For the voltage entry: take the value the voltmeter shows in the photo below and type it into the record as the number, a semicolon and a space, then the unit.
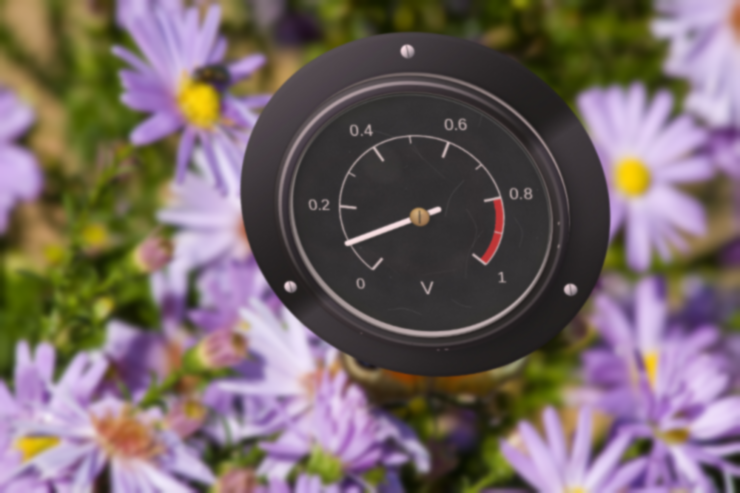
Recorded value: 0.1; V
